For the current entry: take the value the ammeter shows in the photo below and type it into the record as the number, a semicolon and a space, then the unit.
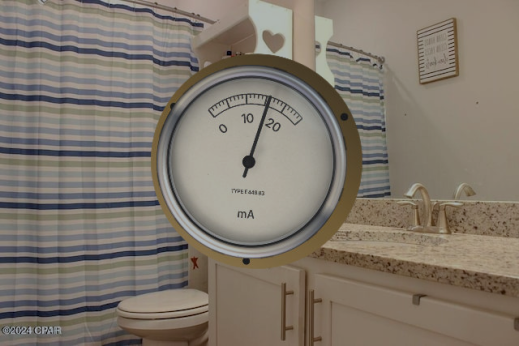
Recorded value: 16; mA
